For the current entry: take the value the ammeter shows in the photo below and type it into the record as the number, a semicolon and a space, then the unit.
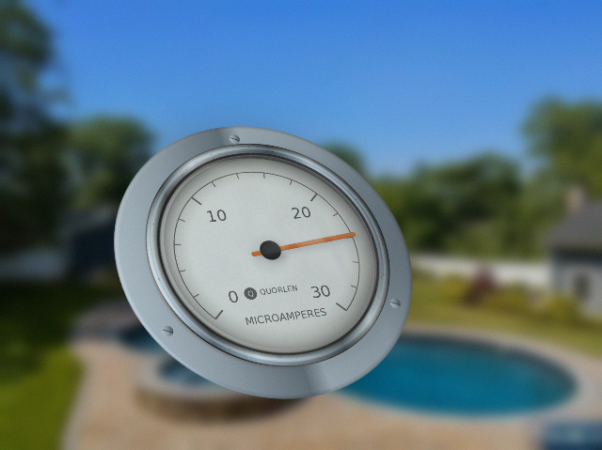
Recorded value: 24; µA
